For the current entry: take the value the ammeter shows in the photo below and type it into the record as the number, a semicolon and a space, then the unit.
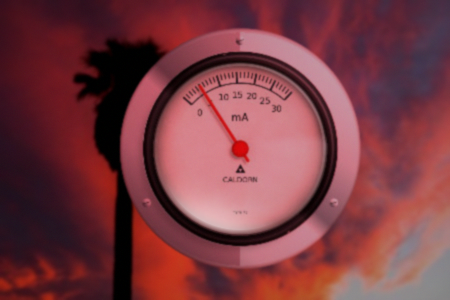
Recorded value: 5; mA
